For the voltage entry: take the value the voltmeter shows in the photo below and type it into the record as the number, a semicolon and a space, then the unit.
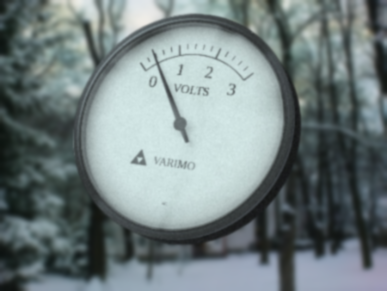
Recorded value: 0.4; V
